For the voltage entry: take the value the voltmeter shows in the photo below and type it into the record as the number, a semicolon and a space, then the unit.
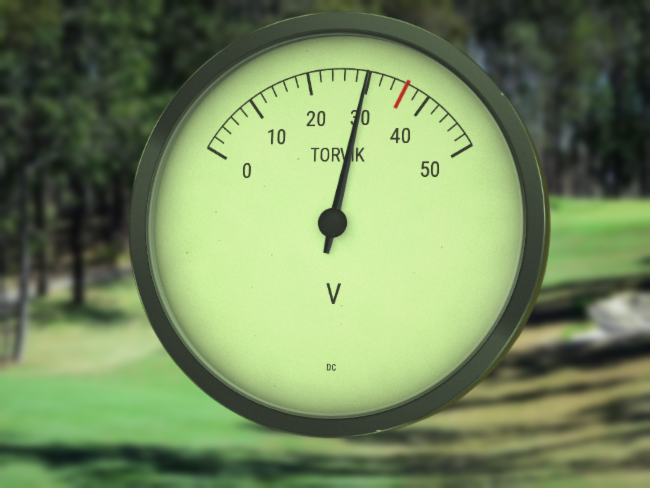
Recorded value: 30; V
